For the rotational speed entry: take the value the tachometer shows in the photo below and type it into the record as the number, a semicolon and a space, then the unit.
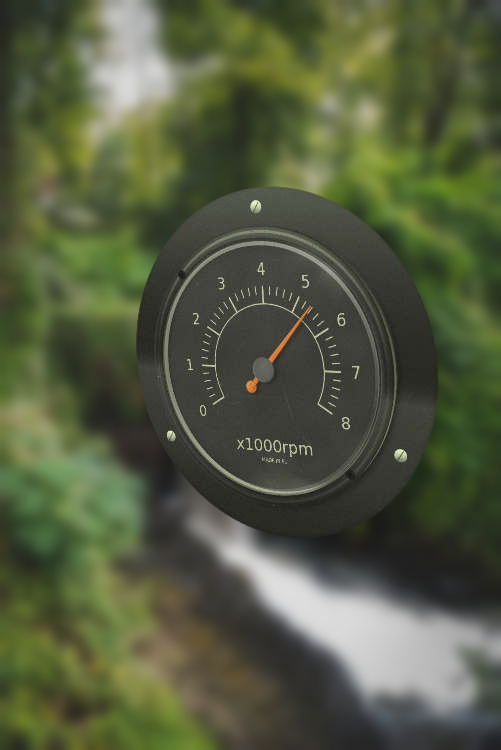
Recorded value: 5400; rpm
